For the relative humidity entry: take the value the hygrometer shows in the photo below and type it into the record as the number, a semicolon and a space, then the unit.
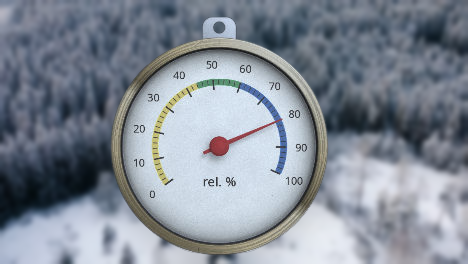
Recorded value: 80; %
